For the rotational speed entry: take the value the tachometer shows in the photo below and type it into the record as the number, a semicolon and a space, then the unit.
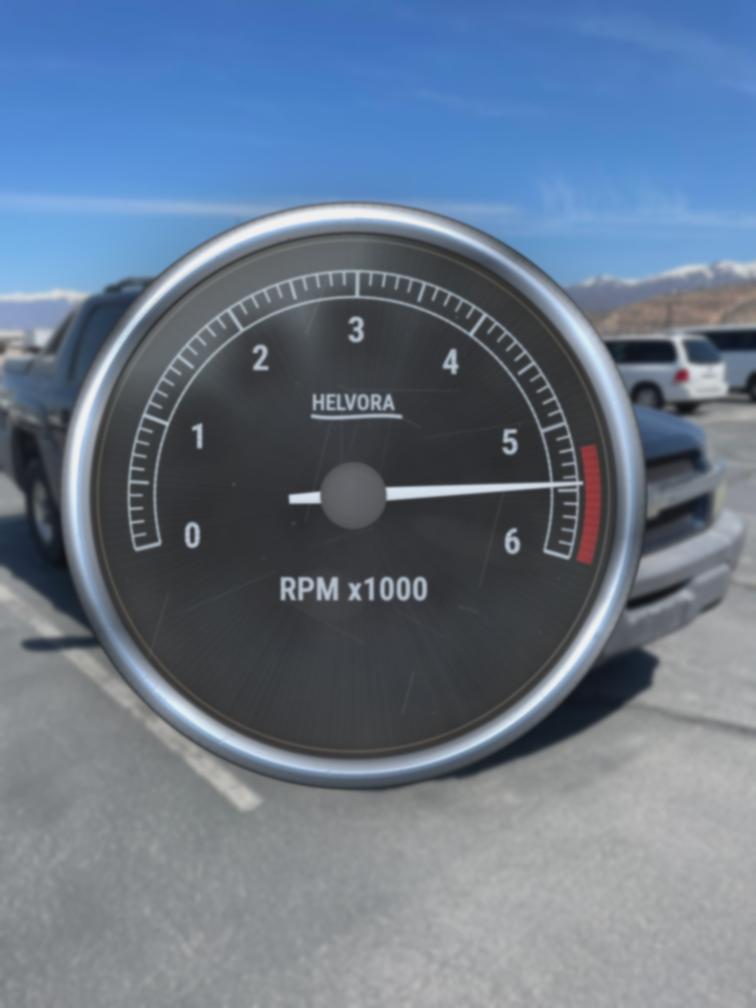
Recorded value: 5450; rpm
